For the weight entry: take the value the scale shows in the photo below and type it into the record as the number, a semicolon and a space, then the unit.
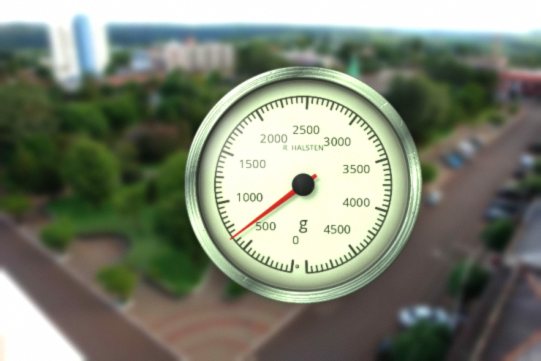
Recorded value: 650; g
